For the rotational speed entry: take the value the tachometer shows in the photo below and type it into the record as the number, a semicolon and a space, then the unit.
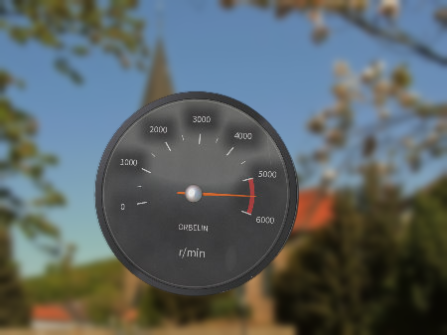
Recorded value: 5500; rpm
